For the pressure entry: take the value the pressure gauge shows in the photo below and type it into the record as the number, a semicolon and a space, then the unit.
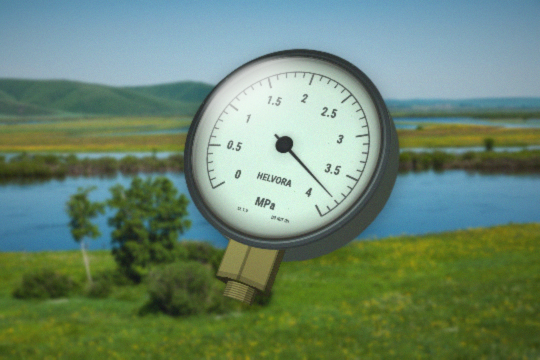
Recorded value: 3.8; MPa
